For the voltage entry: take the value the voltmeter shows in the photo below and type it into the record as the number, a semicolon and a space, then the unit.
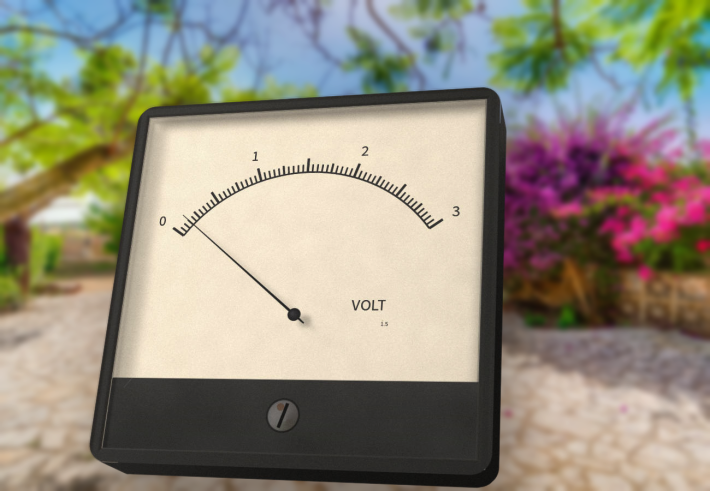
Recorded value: 0.15; V
